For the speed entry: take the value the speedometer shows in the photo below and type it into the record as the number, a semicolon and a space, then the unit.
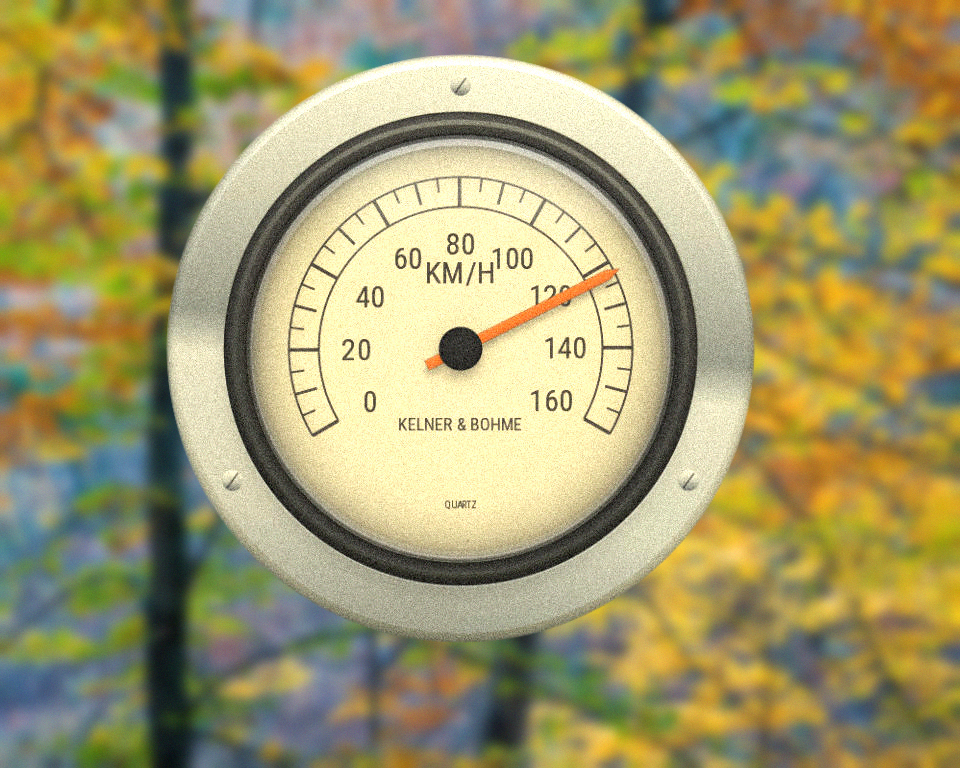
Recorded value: 122.5; km/h
